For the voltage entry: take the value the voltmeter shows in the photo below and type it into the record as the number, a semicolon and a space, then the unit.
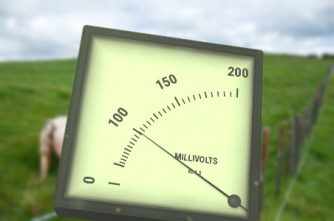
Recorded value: 100; mV
